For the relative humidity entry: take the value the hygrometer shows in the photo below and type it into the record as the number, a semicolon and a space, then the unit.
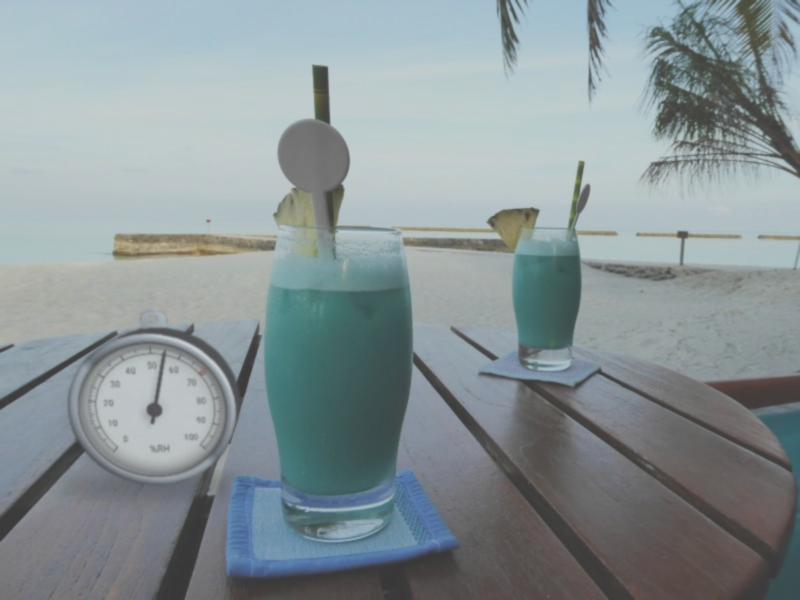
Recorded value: 55; %
